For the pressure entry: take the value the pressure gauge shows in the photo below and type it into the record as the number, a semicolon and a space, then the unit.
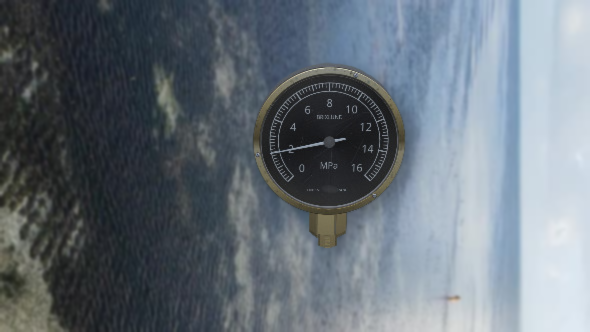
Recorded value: 2; MPa
